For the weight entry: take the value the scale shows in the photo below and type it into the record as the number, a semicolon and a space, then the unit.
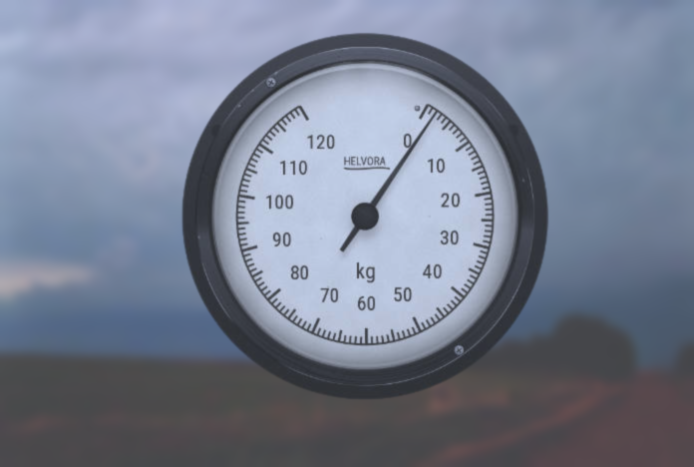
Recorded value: 2; kg
